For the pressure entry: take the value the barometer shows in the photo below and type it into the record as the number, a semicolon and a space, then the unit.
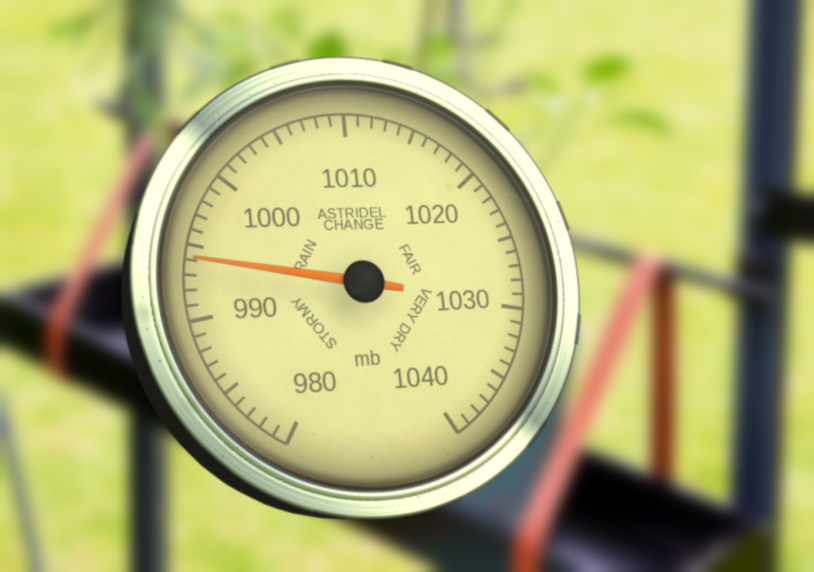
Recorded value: 994; mbar
